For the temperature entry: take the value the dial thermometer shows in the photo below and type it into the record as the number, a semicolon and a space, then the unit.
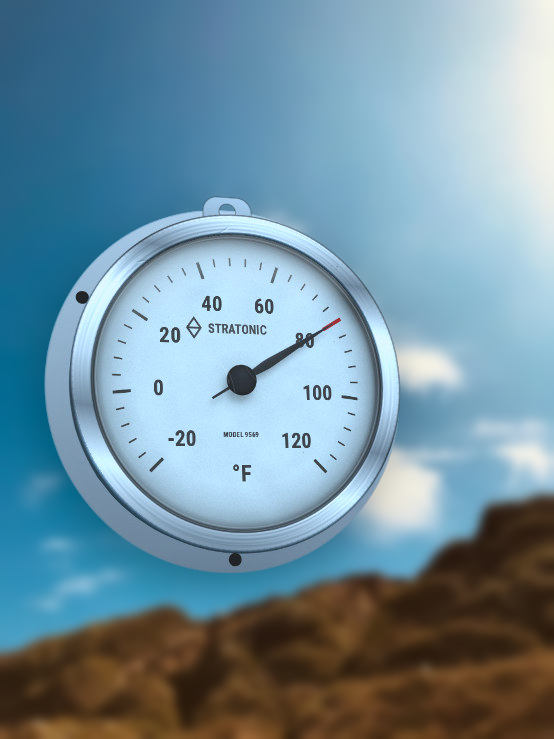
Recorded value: 80; °F
